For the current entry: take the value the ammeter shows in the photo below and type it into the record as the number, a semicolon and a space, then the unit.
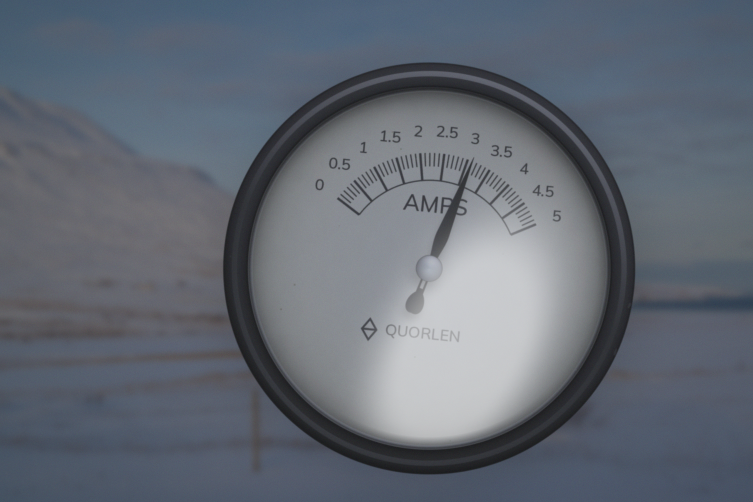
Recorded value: 3.1; A
